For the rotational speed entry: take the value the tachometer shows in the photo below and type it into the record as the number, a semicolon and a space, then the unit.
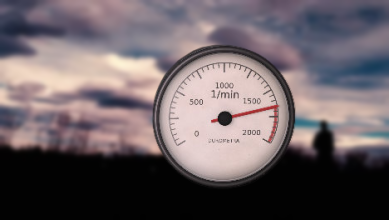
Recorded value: 1650; rpm
